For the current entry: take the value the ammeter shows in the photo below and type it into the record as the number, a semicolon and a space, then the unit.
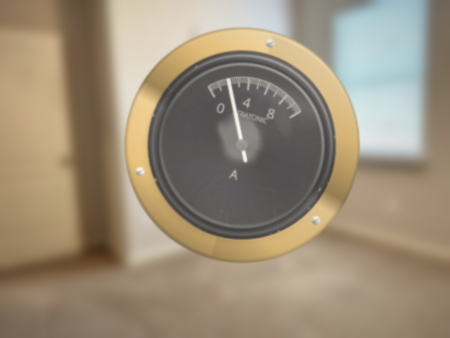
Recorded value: 2; A
